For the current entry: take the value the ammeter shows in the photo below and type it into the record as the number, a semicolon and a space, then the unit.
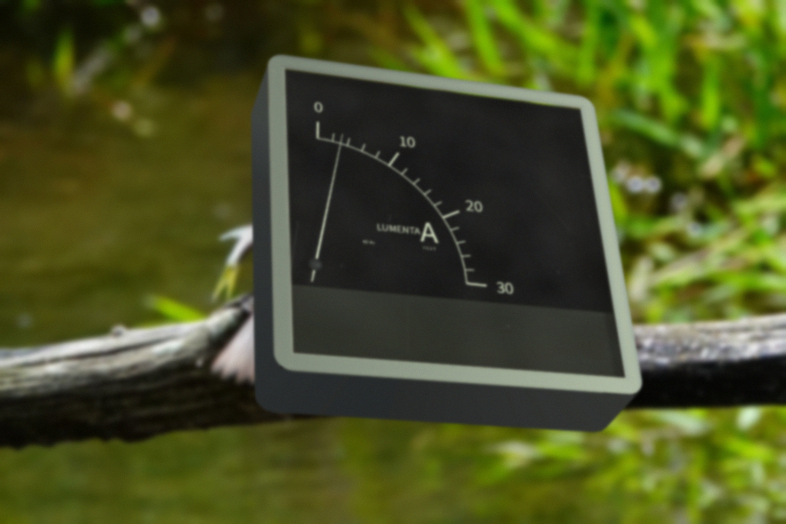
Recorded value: 3; A
